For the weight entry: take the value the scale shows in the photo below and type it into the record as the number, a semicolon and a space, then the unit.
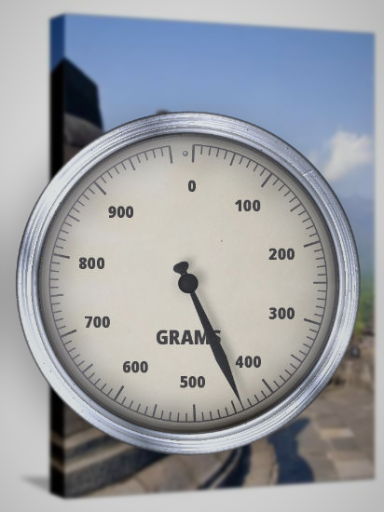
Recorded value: 440; g
